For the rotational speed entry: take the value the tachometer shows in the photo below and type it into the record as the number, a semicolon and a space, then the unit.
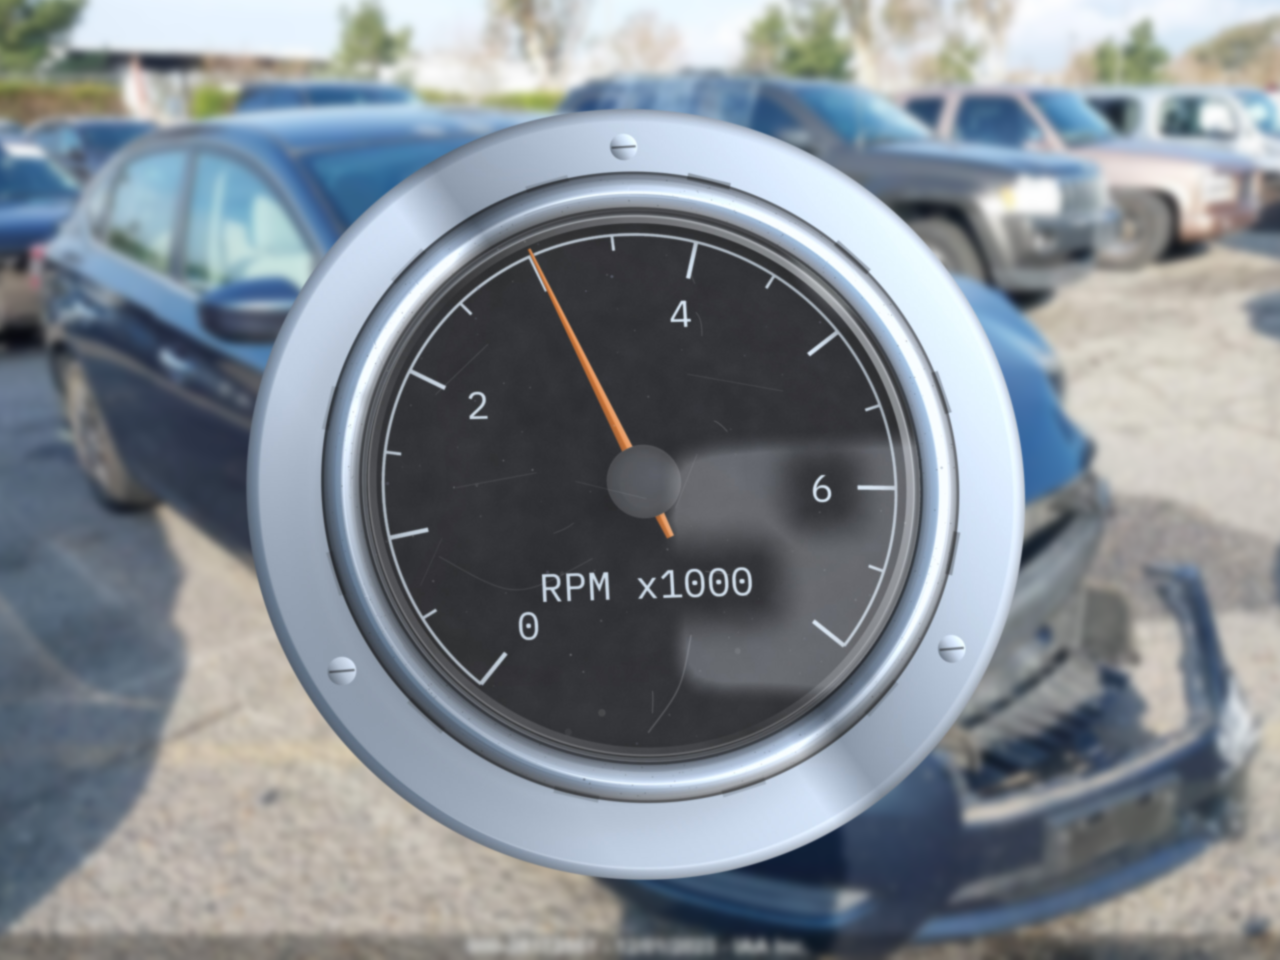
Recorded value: 3000; rpm
